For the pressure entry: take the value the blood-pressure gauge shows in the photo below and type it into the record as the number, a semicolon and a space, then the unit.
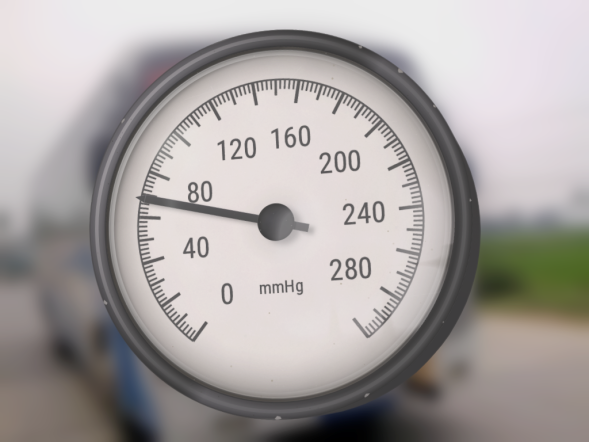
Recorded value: 68; mmHg
